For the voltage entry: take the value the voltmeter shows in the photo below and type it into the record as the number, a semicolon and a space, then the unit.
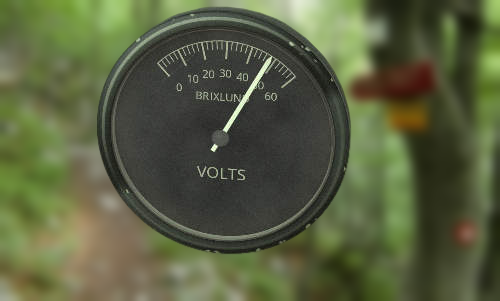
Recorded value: 48; V
